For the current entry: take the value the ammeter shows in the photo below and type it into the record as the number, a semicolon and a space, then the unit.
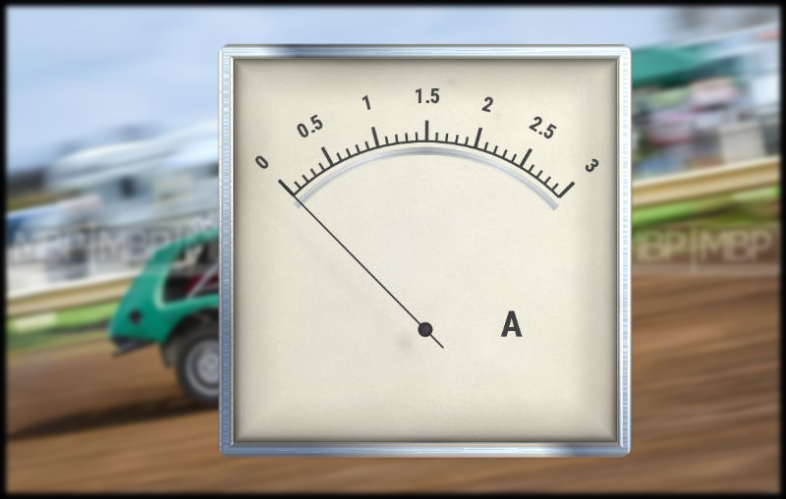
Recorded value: 0; A
